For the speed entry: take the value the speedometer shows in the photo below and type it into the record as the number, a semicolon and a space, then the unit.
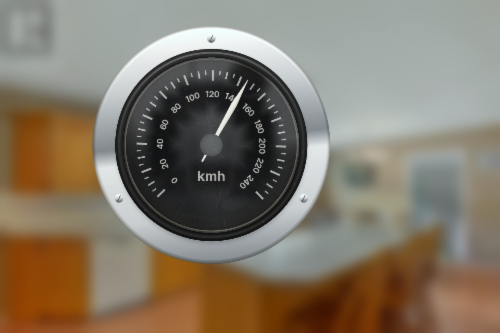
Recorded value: 145; km/h
